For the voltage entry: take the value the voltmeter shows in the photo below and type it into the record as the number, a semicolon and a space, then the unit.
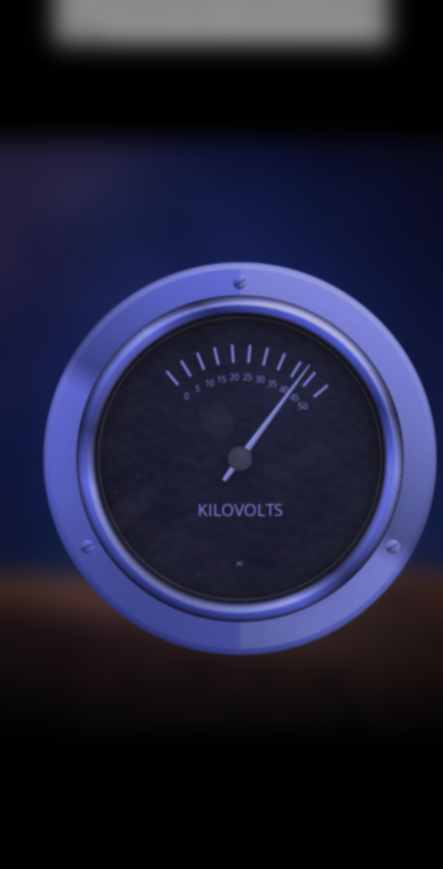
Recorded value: 42.5; kV
